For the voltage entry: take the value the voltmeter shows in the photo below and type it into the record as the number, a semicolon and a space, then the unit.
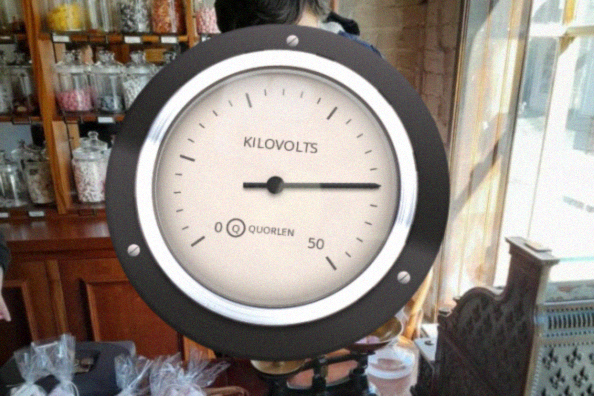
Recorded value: 40; kV
